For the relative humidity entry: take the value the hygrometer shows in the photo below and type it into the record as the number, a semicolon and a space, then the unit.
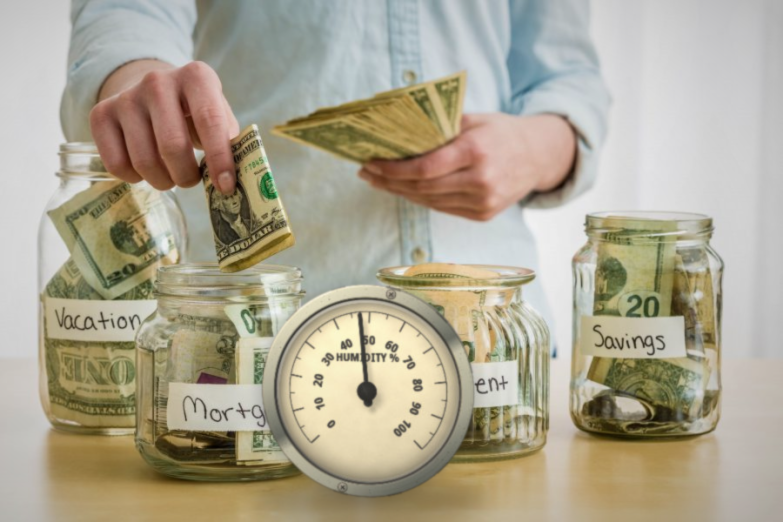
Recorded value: 47.5; %
